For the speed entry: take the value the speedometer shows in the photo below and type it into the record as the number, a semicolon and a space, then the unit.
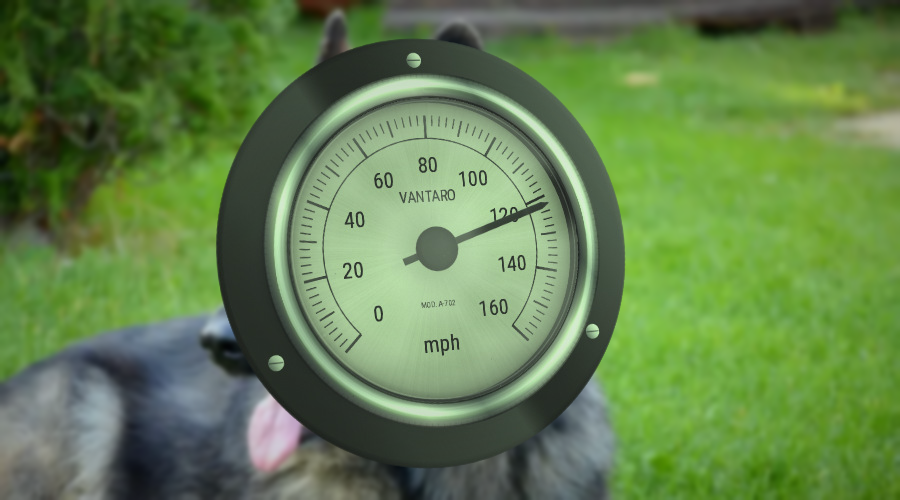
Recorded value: 122; mph
